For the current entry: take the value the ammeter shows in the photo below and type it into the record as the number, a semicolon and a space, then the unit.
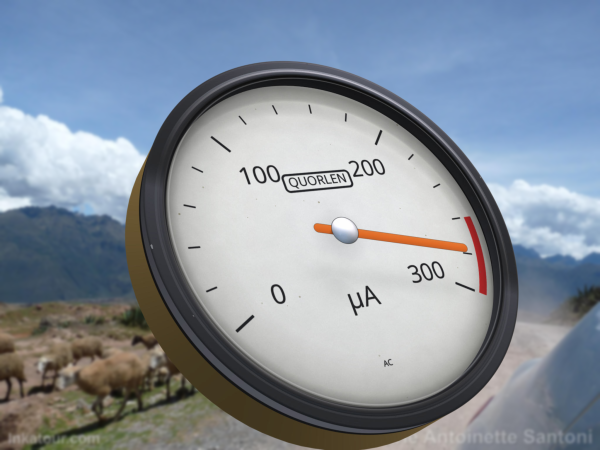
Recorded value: 280; µA
